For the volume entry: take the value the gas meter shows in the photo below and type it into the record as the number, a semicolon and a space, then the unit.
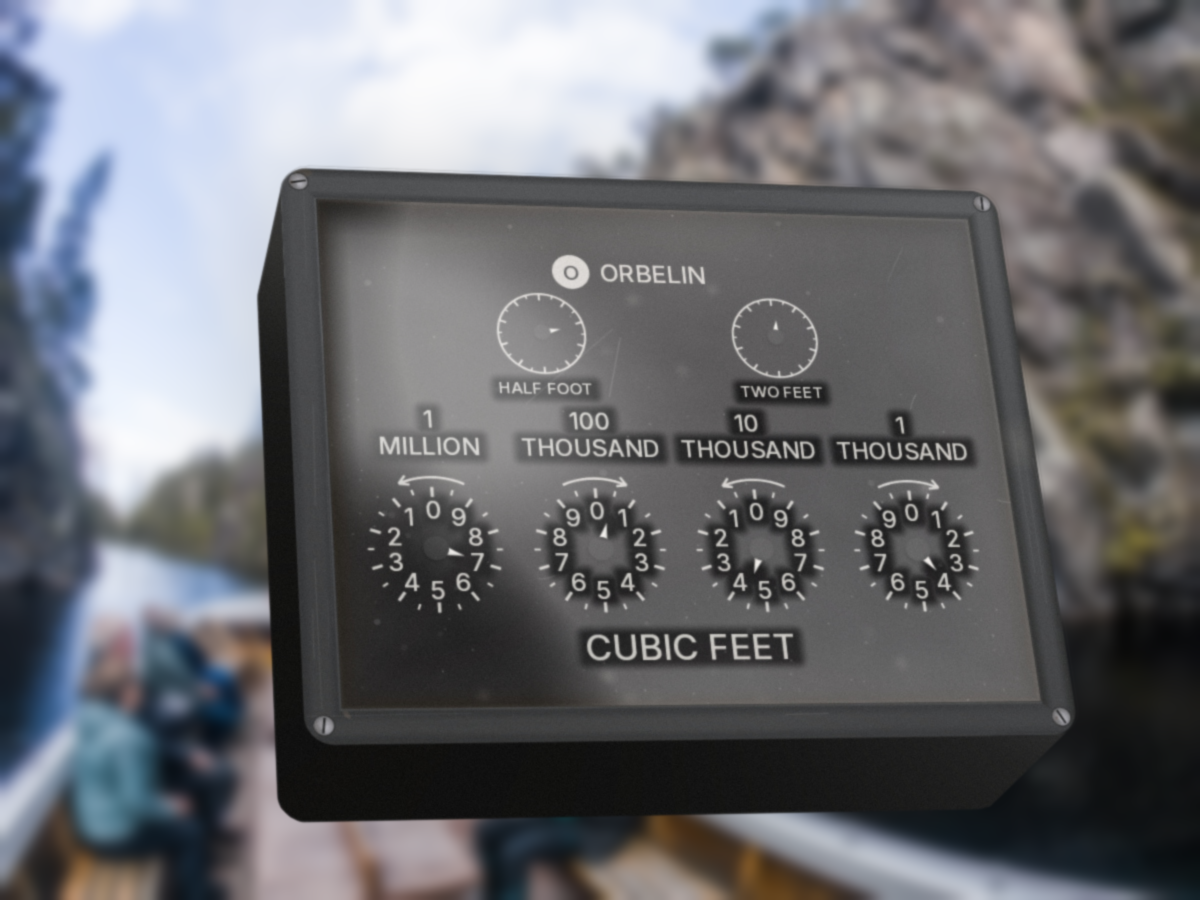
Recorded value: 704400; ft³
